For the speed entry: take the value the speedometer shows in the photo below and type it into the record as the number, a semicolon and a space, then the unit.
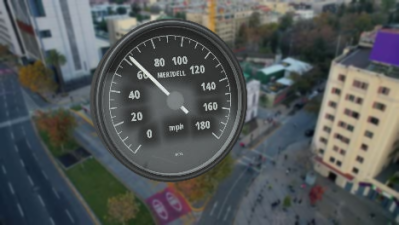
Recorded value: 62.5; mph
